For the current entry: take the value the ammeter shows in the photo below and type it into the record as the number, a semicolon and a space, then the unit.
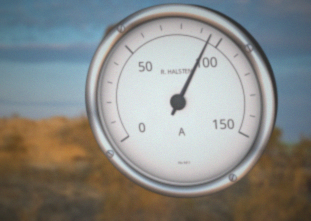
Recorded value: 95; A
